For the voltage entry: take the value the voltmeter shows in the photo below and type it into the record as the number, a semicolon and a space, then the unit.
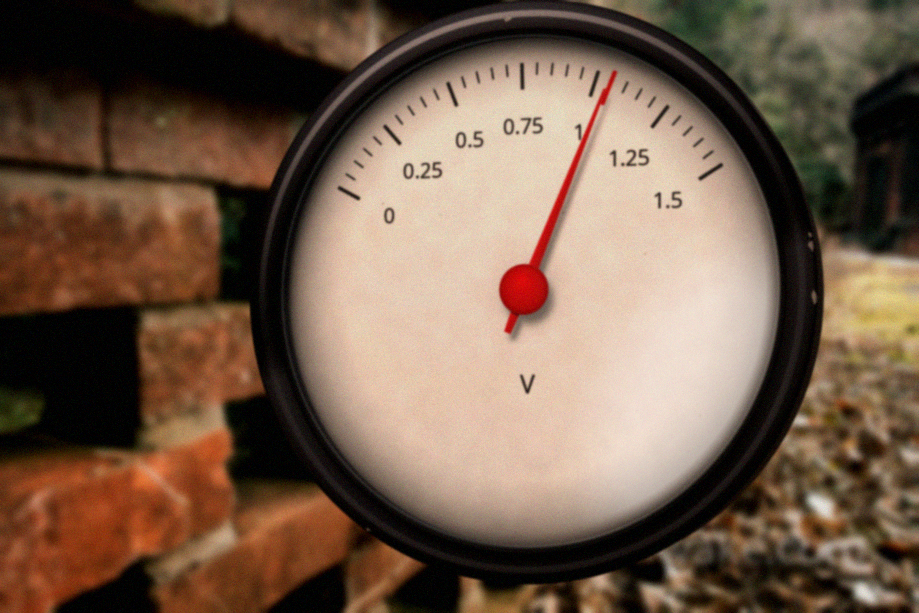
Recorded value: 1.05; V
